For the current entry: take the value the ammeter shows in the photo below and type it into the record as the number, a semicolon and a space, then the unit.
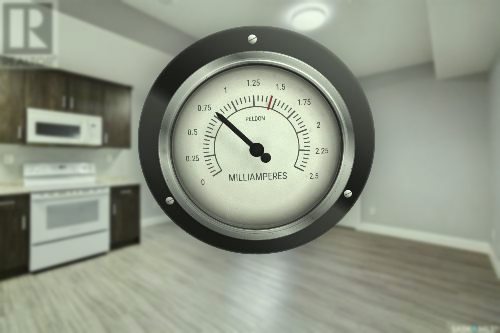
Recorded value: 0.8; mA
